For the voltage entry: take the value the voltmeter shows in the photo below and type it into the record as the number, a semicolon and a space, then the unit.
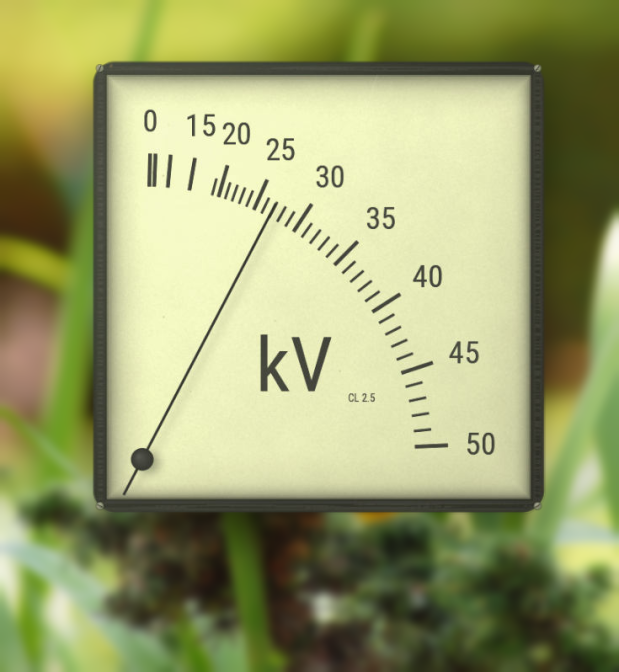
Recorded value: 27; kV
